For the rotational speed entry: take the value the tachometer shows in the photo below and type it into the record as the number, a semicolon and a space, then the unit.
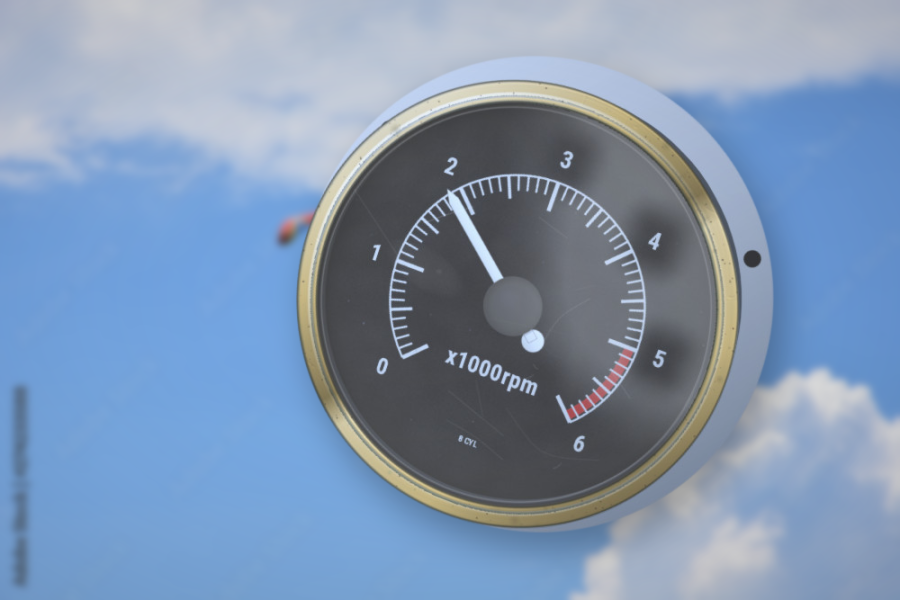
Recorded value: 1900; rpm
